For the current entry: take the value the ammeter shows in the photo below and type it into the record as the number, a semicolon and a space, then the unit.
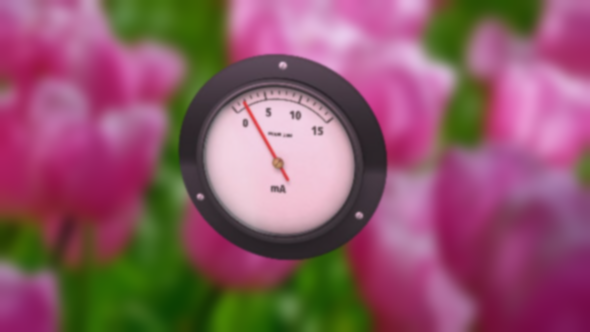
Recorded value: 2; mA
